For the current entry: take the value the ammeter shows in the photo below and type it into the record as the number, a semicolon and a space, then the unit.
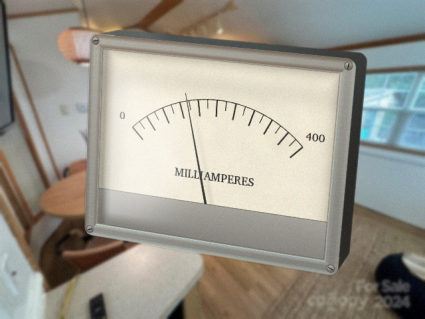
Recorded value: 140; mA
